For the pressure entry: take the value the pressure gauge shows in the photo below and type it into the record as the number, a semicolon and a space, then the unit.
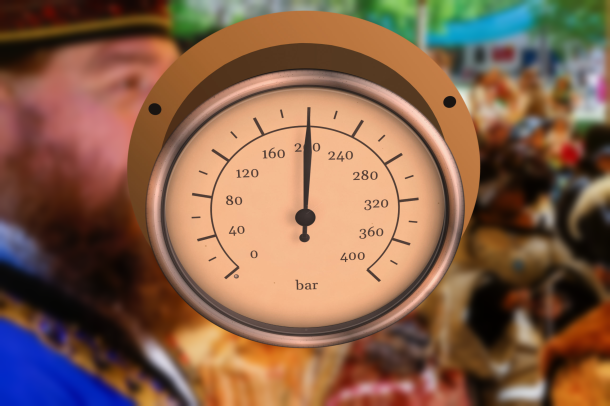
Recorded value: 200; bar
